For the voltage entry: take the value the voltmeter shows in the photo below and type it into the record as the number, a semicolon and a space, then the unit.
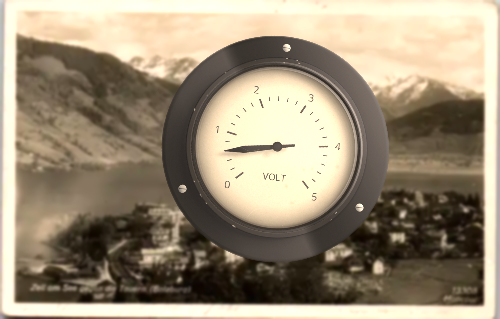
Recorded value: 0.6; V
